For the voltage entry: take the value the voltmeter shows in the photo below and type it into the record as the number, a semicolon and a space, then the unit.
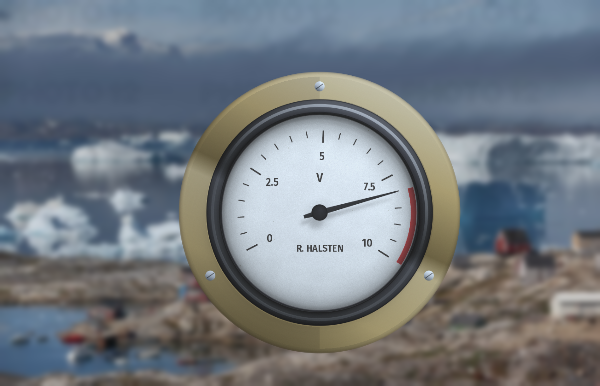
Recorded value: 8; V
